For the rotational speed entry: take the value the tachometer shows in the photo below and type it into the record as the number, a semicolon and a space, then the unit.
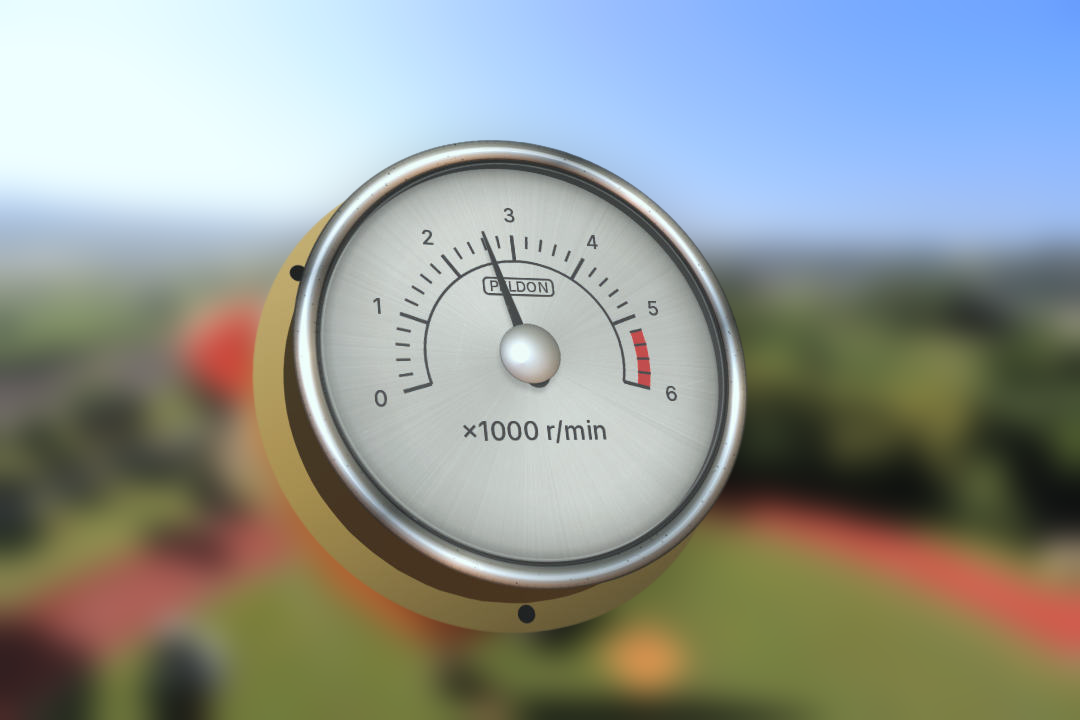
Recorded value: 2600; rpm
